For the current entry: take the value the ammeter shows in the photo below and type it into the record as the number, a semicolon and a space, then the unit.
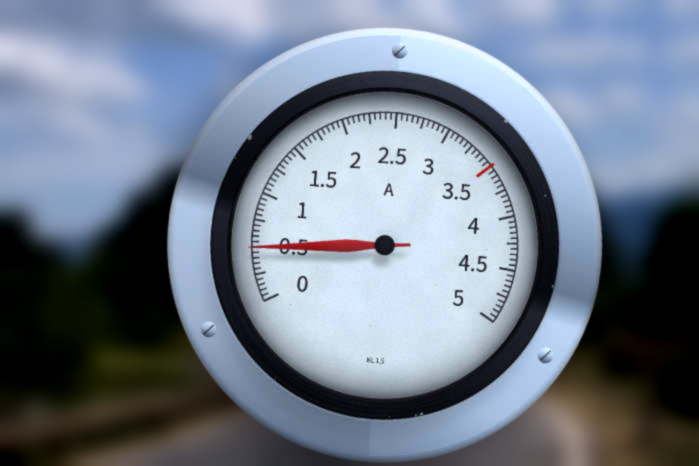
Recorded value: 0.5; A
